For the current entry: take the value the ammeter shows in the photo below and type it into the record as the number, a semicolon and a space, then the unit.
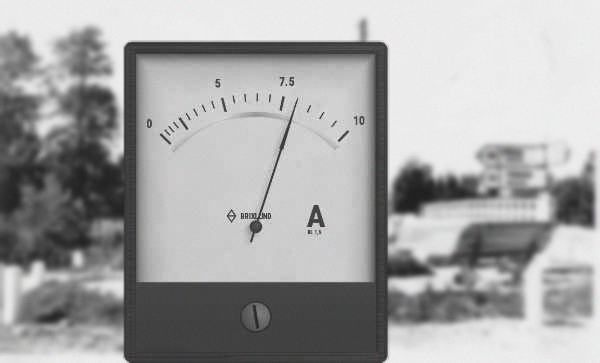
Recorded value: 8; A
